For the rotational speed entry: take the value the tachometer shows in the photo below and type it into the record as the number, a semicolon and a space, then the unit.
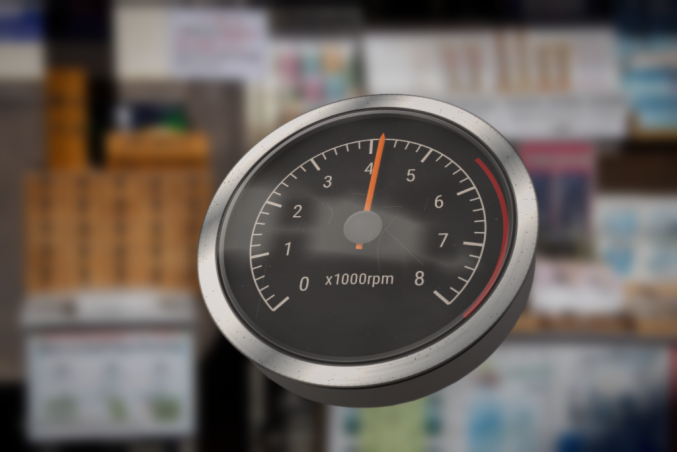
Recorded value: 4200; rpm
